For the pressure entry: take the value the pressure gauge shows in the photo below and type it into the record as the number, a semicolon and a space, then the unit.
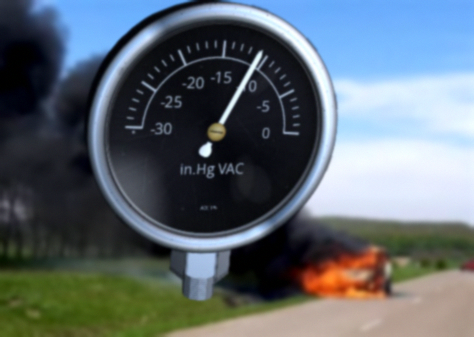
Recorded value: -11; inHg
